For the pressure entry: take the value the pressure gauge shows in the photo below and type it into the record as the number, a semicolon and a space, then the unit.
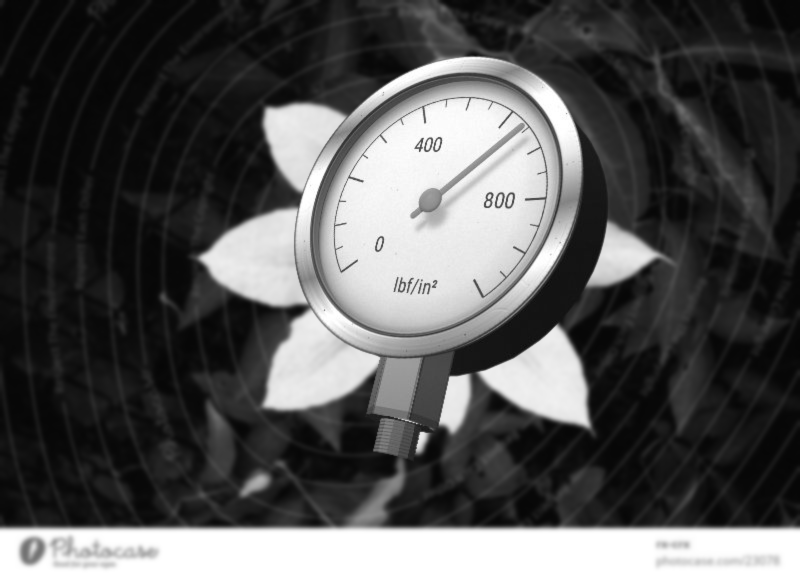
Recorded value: 650; psi
